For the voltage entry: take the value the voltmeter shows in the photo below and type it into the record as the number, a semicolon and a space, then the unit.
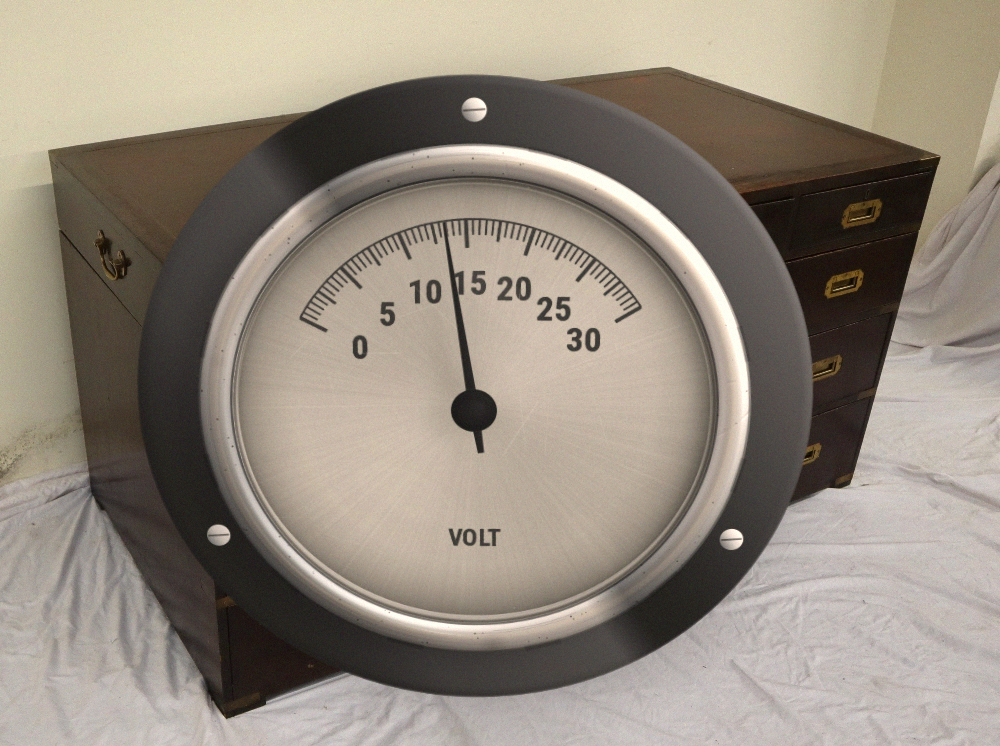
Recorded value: 13.5; V
